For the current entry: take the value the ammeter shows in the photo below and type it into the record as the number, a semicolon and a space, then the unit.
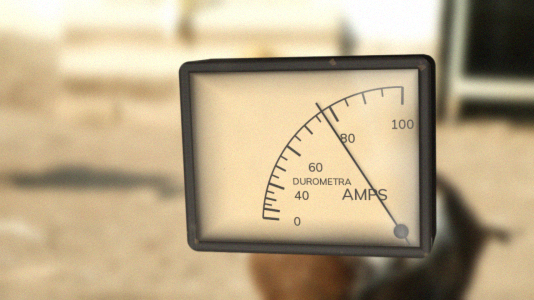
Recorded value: 77.5; A
